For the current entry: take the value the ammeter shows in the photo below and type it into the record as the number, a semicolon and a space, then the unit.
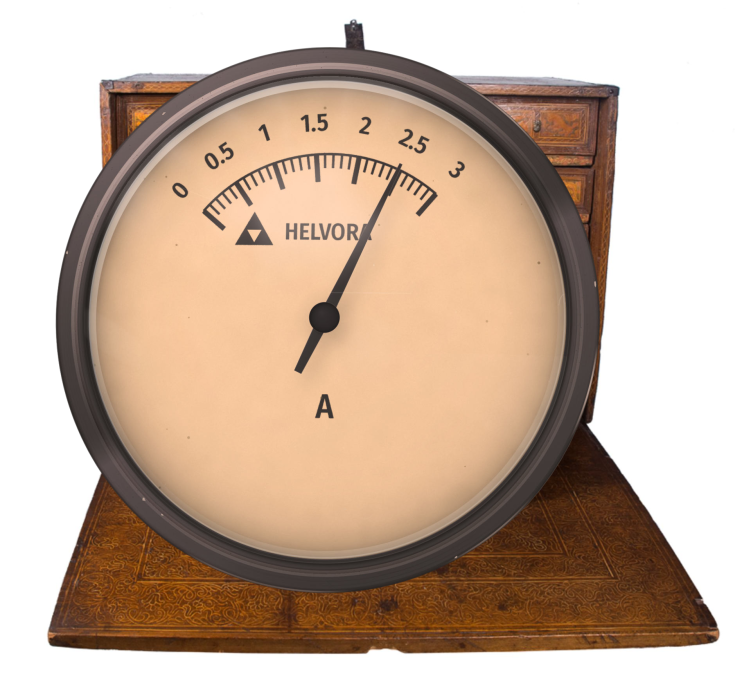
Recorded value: 2.5; A
